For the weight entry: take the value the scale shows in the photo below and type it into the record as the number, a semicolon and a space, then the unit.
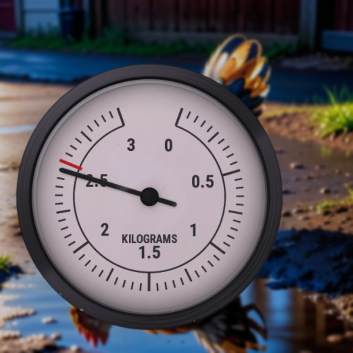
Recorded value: 2.5; kg
